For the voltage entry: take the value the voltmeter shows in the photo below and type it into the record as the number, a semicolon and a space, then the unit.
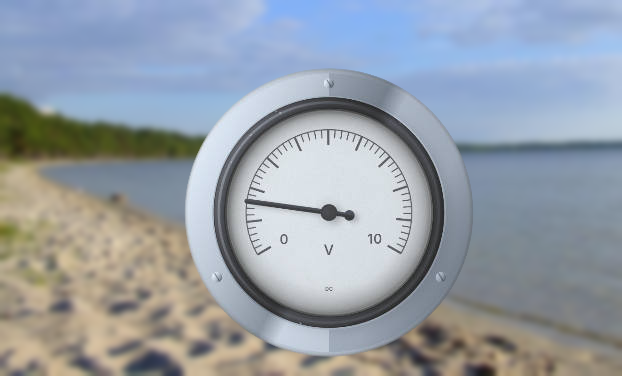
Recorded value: 1.6; V
